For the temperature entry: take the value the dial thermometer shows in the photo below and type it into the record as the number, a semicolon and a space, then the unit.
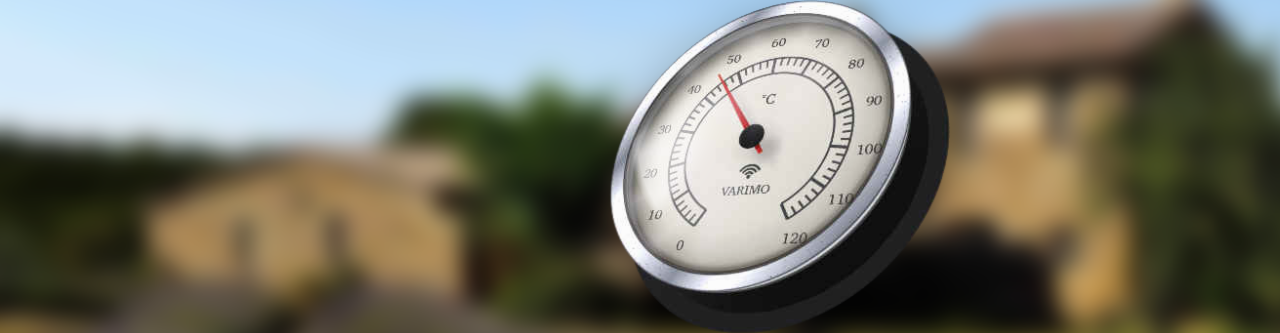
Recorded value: 46; °C
